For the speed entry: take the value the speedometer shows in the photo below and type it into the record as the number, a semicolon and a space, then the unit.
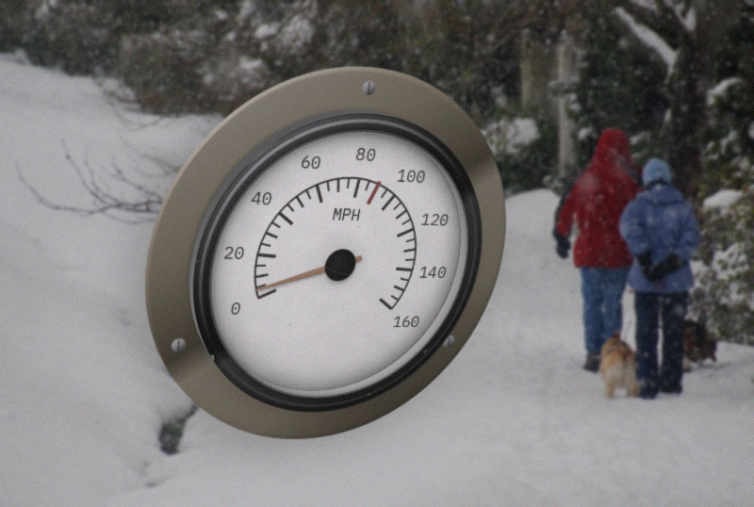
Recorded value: 5; mph
